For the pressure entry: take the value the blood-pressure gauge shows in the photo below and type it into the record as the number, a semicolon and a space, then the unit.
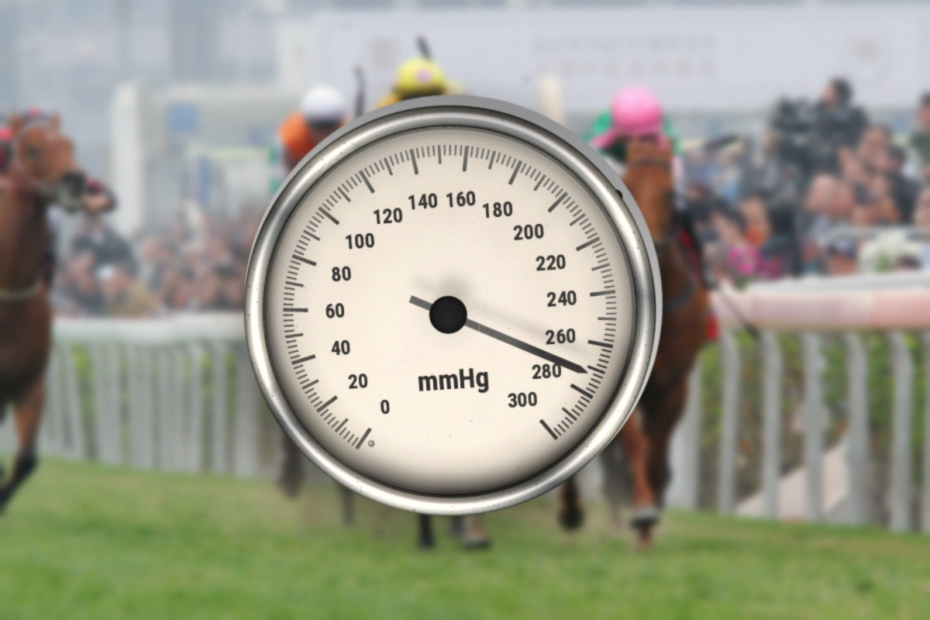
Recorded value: 272; mmHg
